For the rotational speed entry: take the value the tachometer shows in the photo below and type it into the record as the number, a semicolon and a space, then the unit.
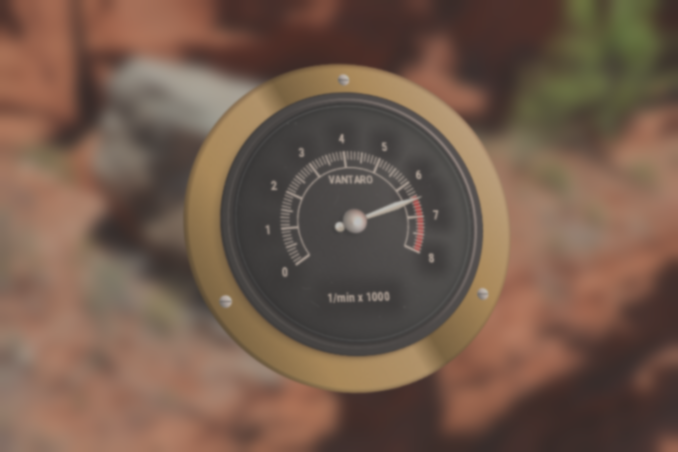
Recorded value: 6500; rpm
